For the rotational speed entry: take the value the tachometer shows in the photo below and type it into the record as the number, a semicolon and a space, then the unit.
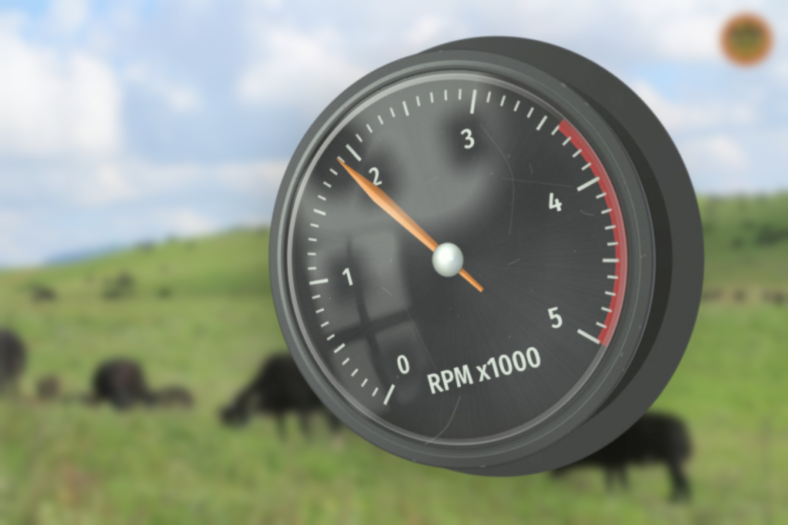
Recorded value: 1900; rpm
